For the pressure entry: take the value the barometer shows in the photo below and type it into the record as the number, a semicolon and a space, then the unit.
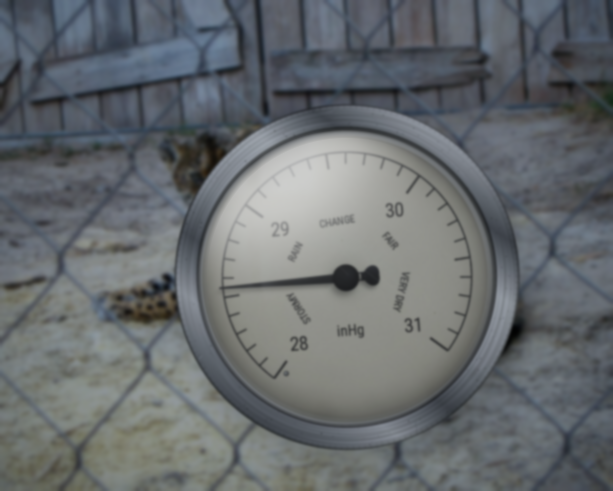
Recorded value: 28.55; inHg
